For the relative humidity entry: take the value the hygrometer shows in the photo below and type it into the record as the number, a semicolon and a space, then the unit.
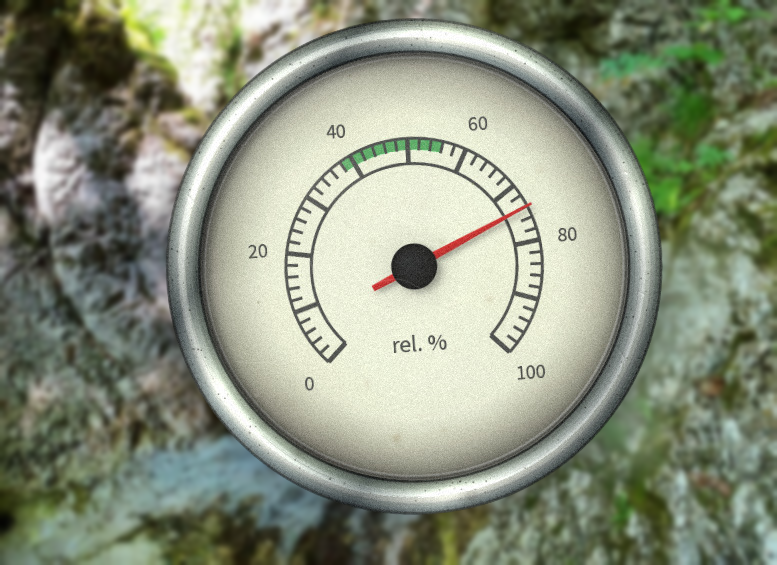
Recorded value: 74; %
